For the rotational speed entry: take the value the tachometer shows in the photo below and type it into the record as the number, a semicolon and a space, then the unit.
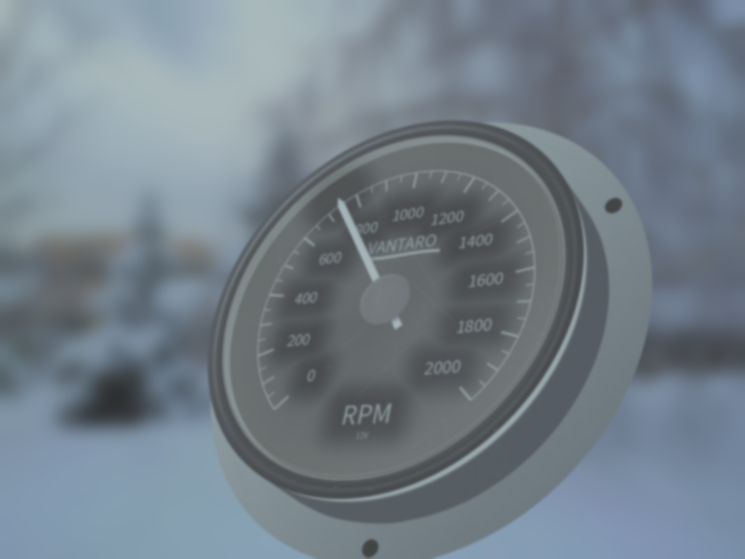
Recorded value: 750; rpm
